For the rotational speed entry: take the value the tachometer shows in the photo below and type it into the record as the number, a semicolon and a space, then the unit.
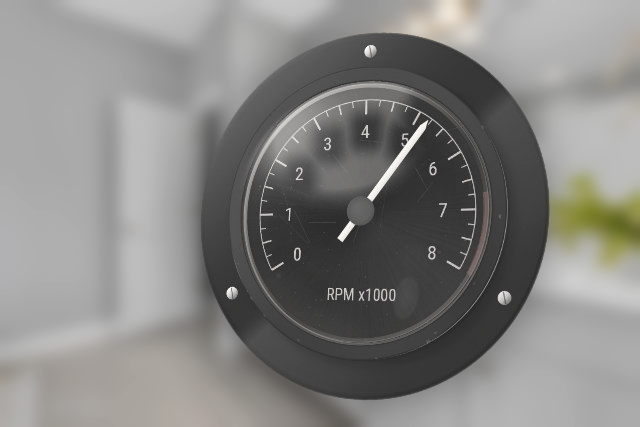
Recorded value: 5250; rpm
